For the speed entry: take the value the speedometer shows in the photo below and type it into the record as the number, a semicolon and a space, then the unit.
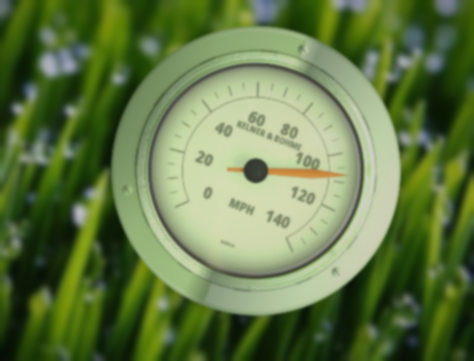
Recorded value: 107.5; mph
